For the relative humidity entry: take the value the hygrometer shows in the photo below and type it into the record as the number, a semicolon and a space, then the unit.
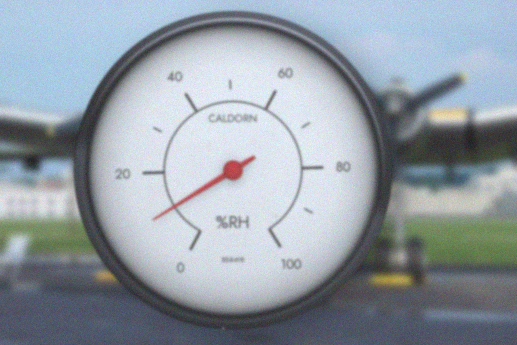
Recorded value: 10; %
